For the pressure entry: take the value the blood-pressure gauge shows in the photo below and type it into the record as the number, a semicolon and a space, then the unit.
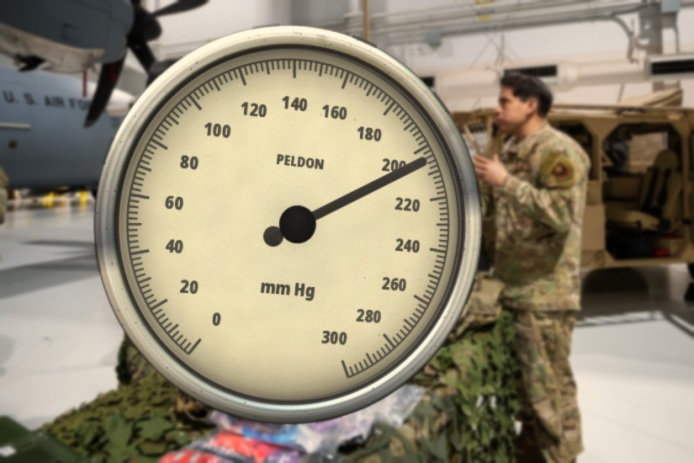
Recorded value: 204; mmHg
